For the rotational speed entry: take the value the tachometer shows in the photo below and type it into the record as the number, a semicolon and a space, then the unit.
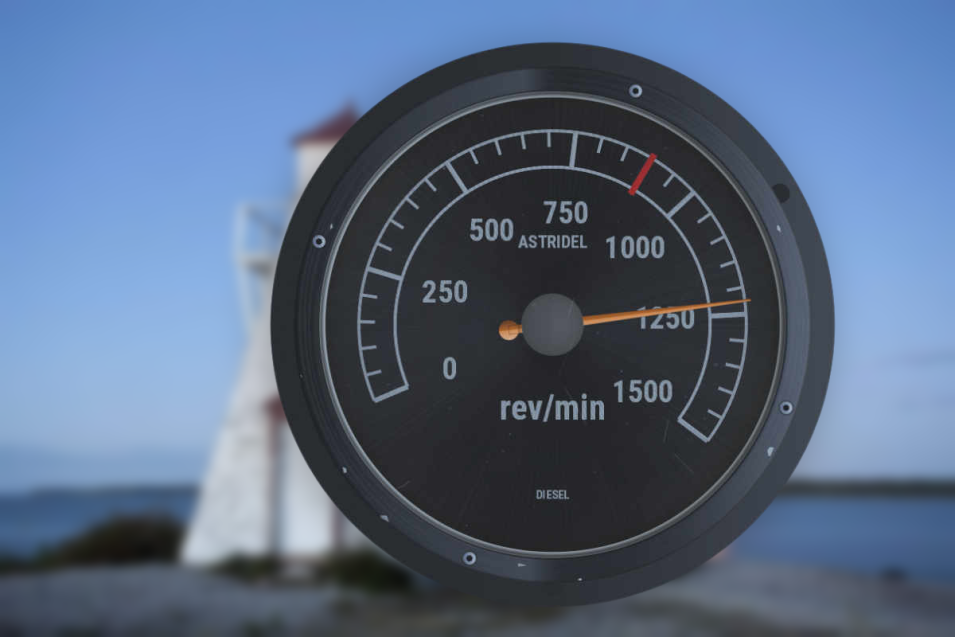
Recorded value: 1225; rpm
